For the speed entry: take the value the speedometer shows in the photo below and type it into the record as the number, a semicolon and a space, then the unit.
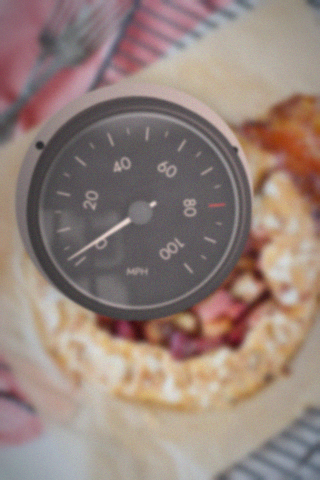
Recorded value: 2.5; mph
